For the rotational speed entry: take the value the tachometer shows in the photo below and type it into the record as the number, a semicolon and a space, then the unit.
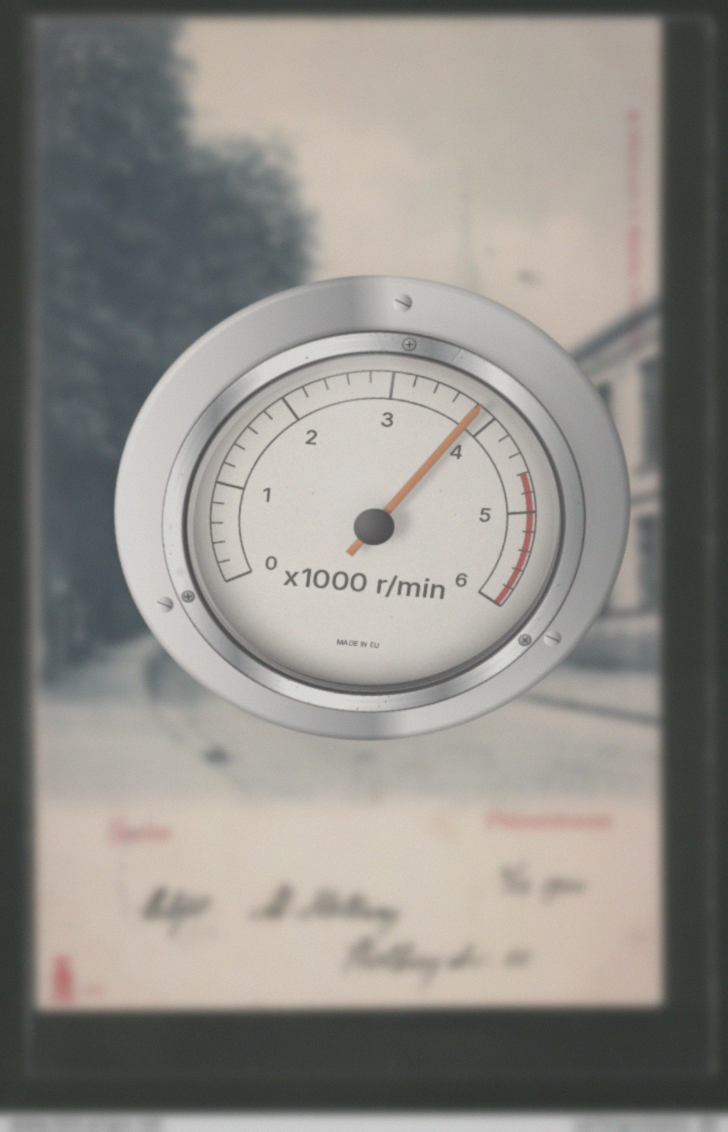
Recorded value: 3800; rpm
